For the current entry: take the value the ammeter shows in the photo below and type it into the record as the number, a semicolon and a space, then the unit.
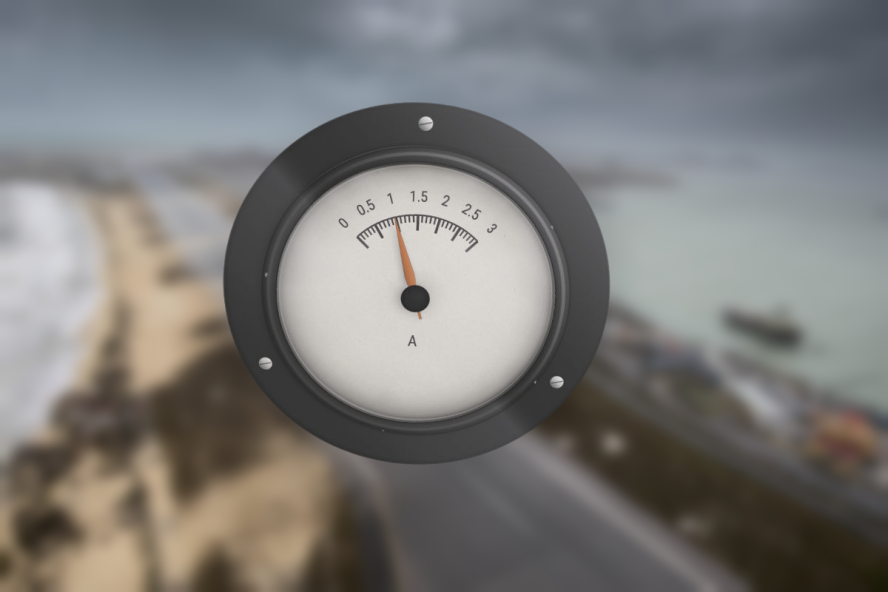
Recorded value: 1; A
